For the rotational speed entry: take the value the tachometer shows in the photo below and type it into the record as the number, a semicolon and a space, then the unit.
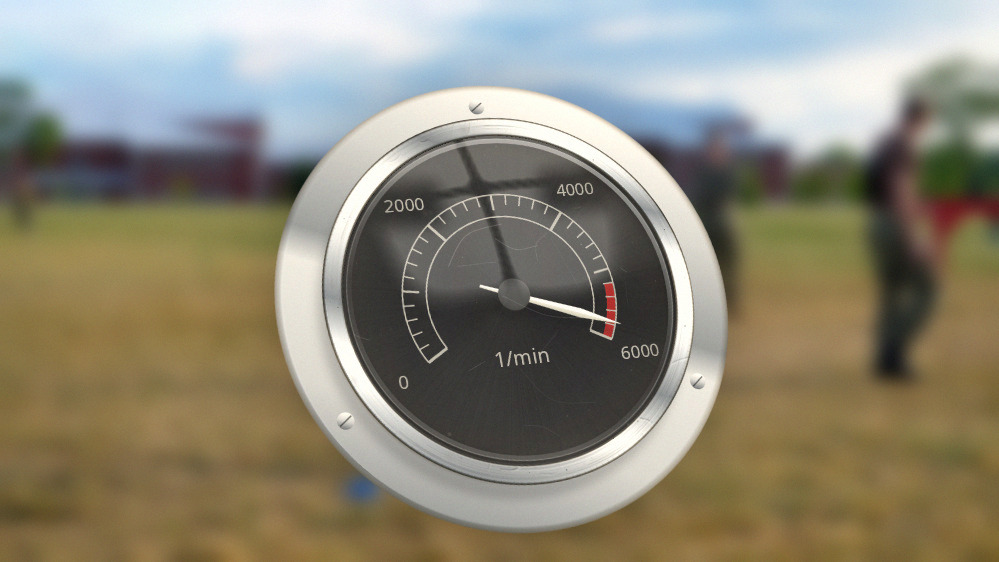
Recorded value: 5800; rpm
